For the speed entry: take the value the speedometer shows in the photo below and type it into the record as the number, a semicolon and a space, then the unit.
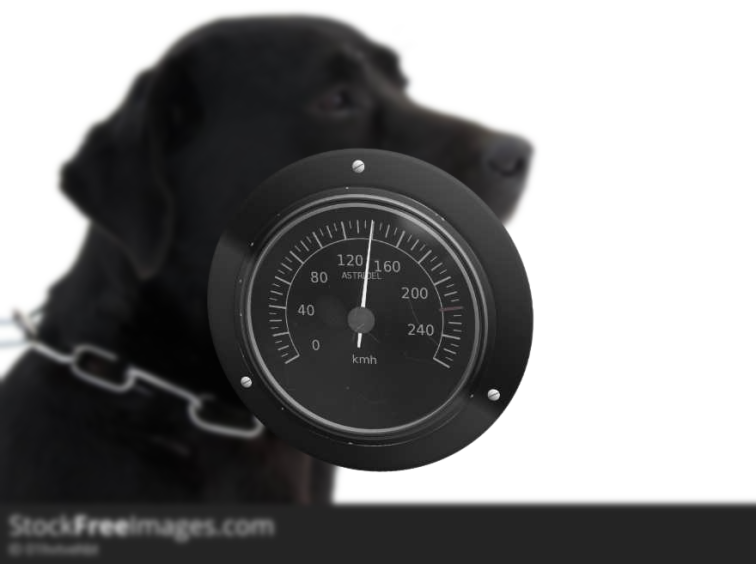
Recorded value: 140; km/h
